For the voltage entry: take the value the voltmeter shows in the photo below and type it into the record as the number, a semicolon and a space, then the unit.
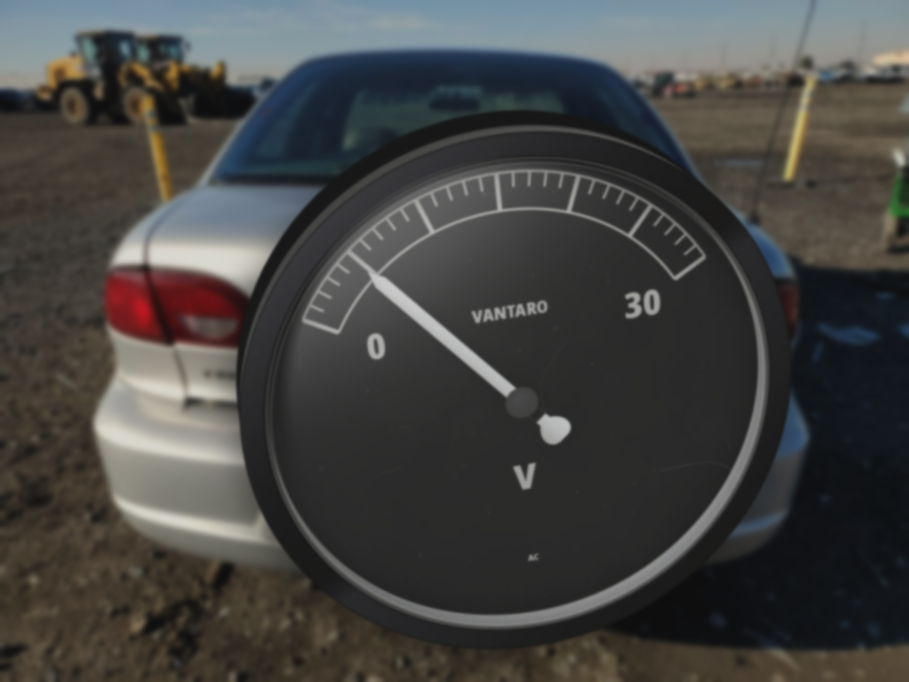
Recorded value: 5; V
